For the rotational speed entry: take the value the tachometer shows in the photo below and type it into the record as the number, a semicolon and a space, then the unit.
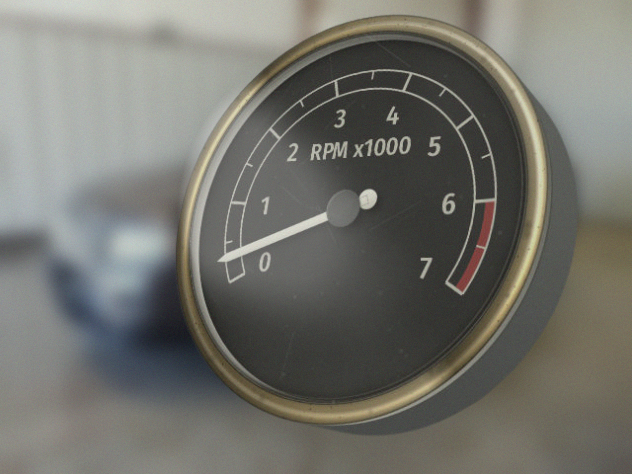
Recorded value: 250; rpm
